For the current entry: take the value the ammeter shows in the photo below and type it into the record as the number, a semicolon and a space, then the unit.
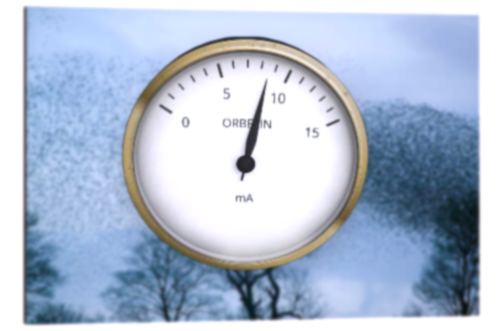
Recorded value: 8.5; mA
